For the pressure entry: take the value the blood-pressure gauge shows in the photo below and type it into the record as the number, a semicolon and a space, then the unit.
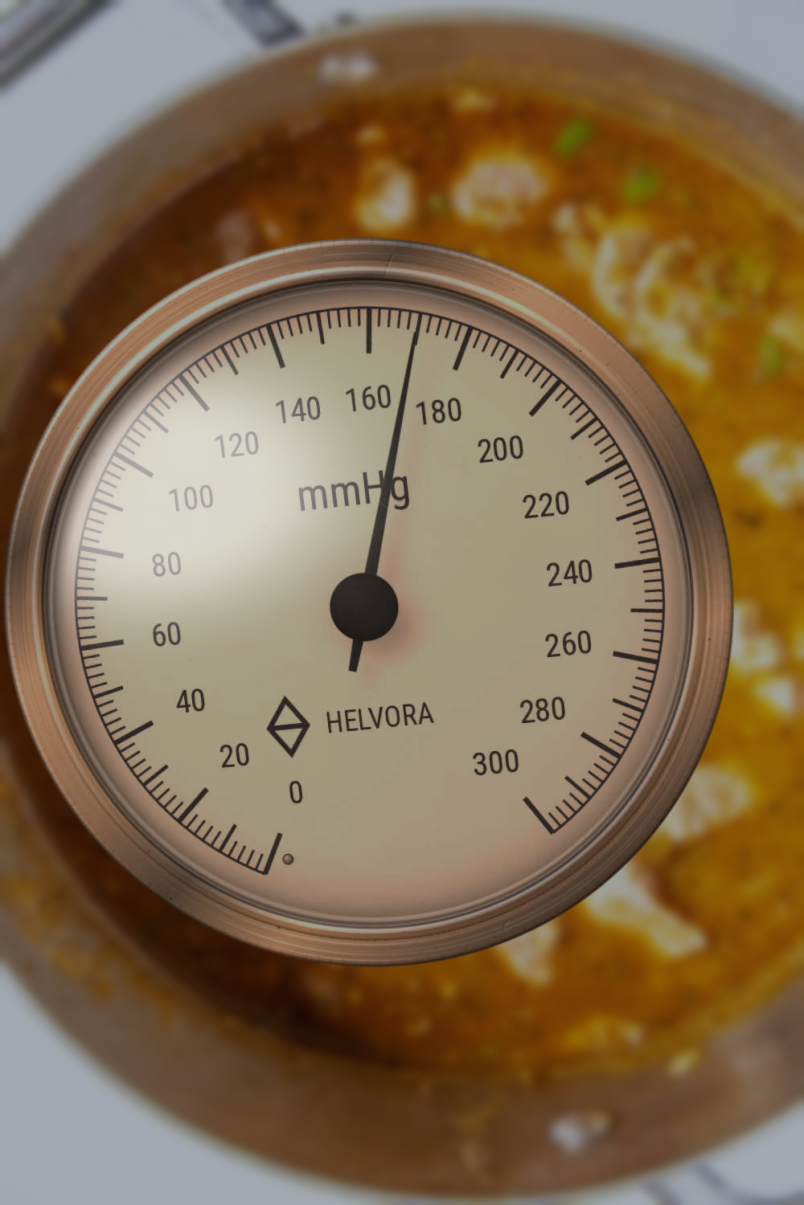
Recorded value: 170; mmHg
